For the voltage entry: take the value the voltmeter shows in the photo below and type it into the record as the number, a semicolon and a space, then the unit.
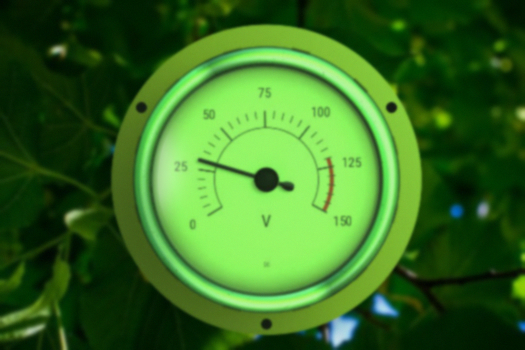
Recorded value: 30; V
